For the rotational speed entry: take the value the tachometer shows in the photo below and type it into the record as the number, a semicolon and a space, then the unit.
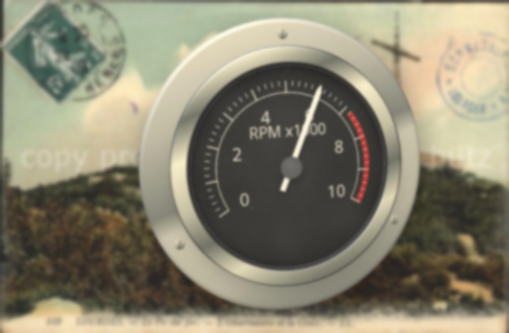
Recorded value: 6000; rpm
